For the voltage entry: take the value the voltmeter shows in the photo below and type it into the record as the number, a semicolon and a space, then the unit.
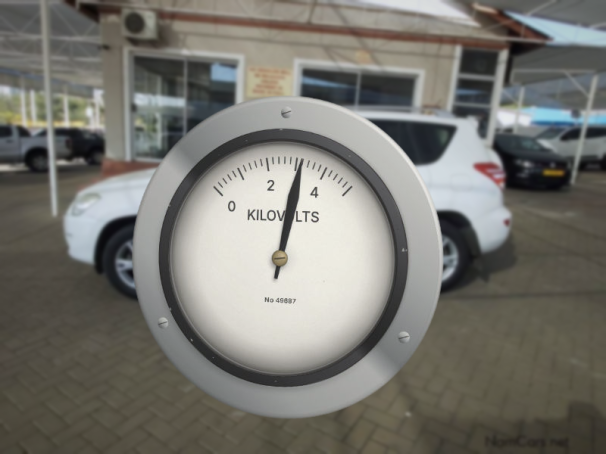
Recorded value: 3.2; kV
